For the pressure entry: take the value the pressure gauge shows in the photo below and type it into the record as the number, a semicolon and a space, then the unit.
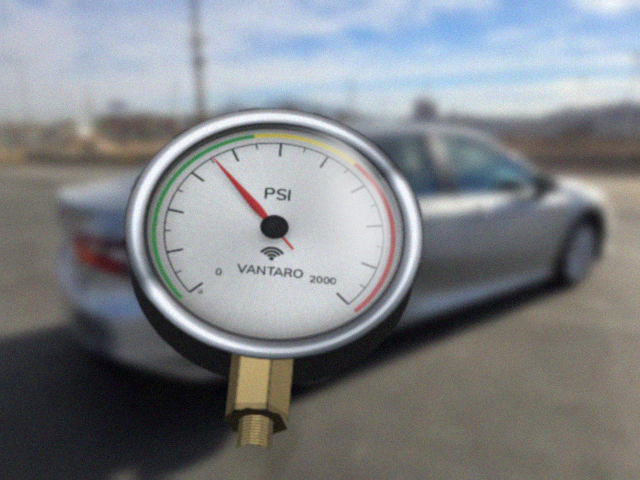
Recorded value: 700; psi
